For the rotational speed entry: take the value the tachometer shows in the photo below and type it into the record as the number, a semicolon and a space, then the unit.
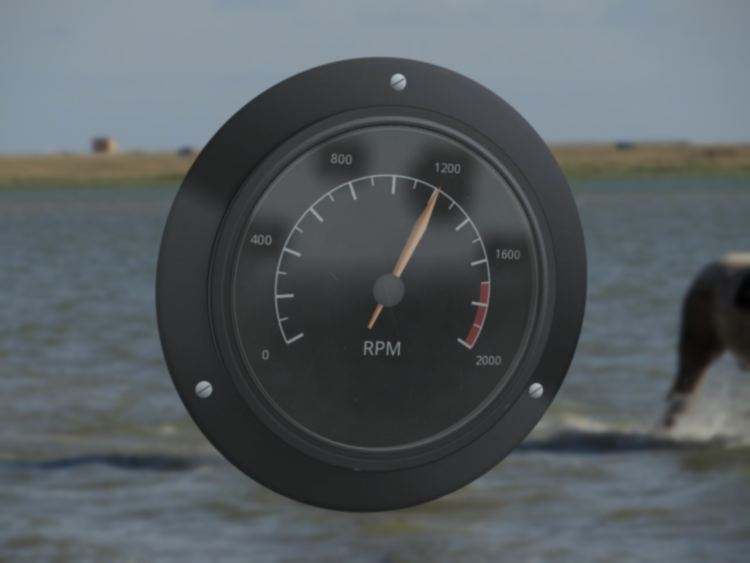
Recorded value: 1200; rpm
